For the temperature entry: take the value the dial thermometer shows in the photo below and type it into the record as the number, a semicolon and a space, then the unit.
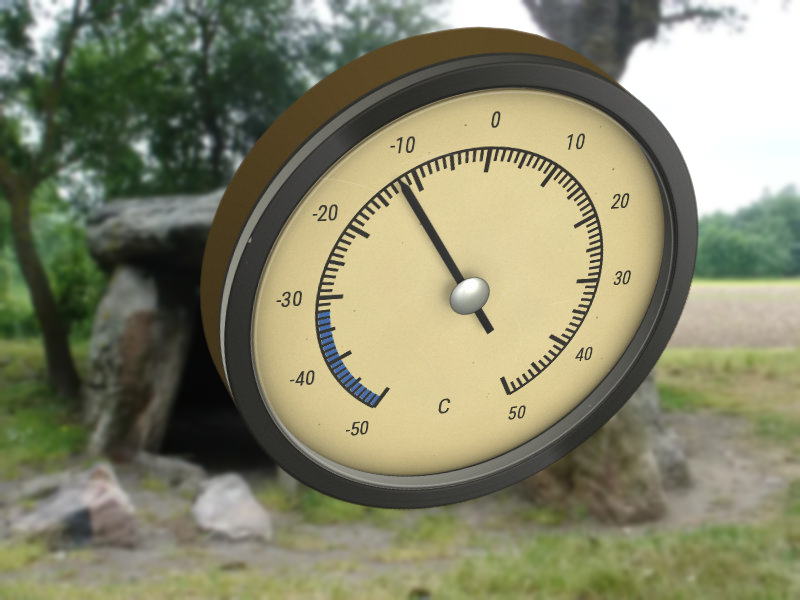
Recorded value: -12; °C
